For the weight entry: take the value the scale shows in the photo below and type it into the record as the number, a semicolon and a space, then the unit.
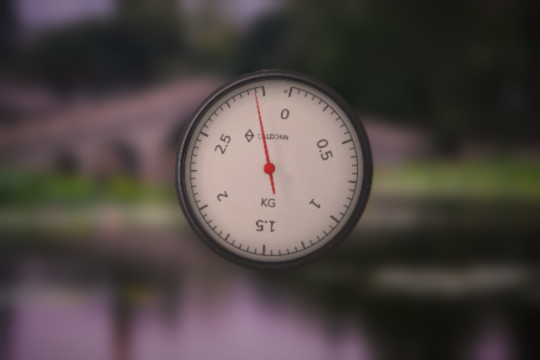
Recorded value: 2.95; kg
